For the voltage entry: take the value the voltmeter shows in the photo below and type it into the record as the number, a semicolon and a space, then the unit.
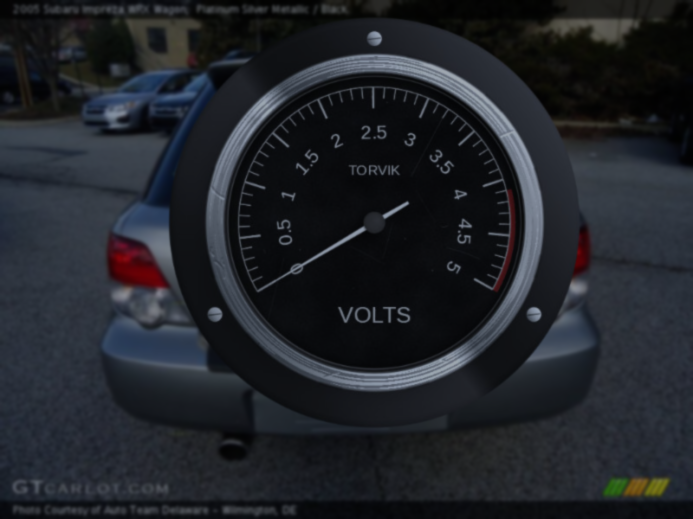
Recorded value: 0; V
